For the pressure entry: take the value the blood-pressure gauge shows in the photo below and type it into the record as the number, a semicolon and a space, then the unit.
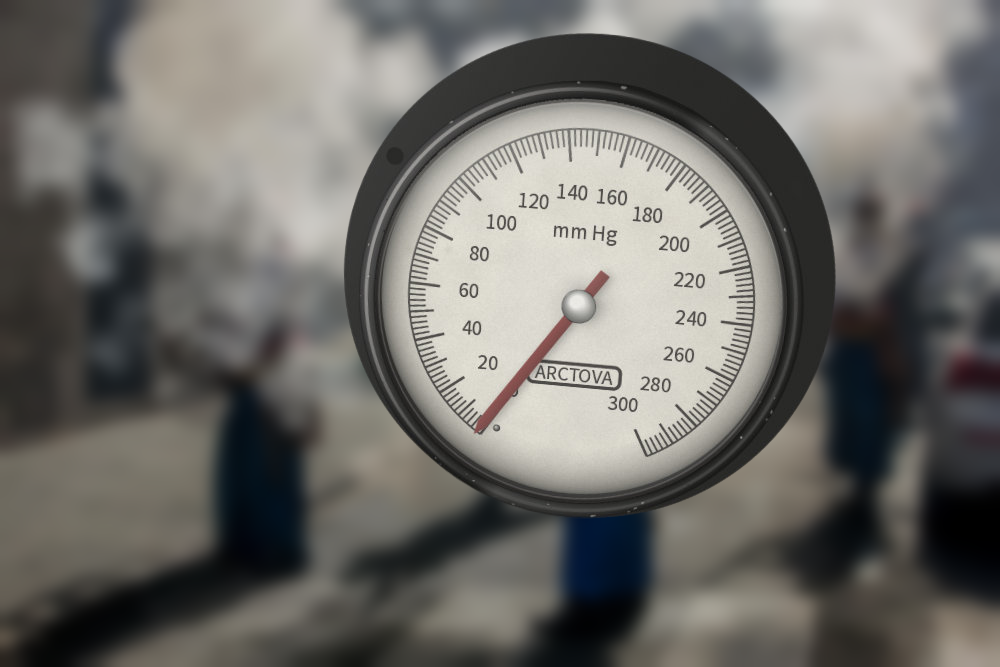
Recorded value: 2; mmHg
